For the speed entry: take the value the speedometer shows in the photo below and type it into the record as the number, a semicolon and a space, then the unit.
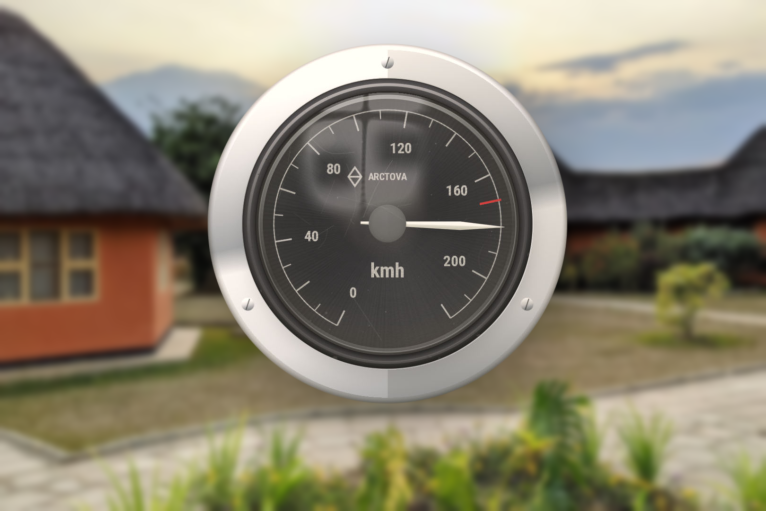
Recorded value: 180; km/h
